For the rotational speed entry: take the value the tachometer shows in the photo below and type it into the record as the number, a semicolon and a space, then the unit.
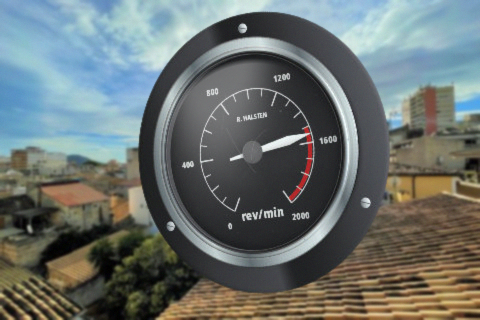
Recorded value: 1550; rpm
